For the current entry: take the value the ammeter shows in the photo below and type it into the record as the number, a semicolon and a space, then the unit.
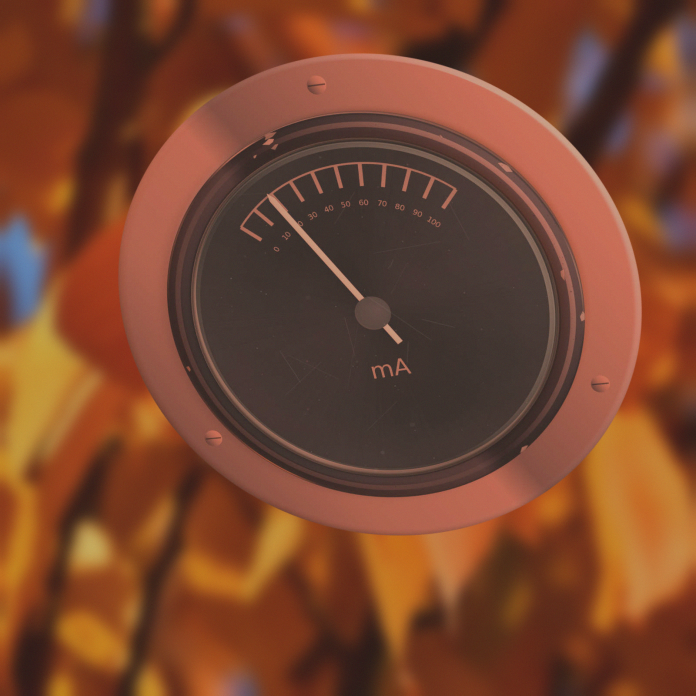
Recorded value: 20; mA
